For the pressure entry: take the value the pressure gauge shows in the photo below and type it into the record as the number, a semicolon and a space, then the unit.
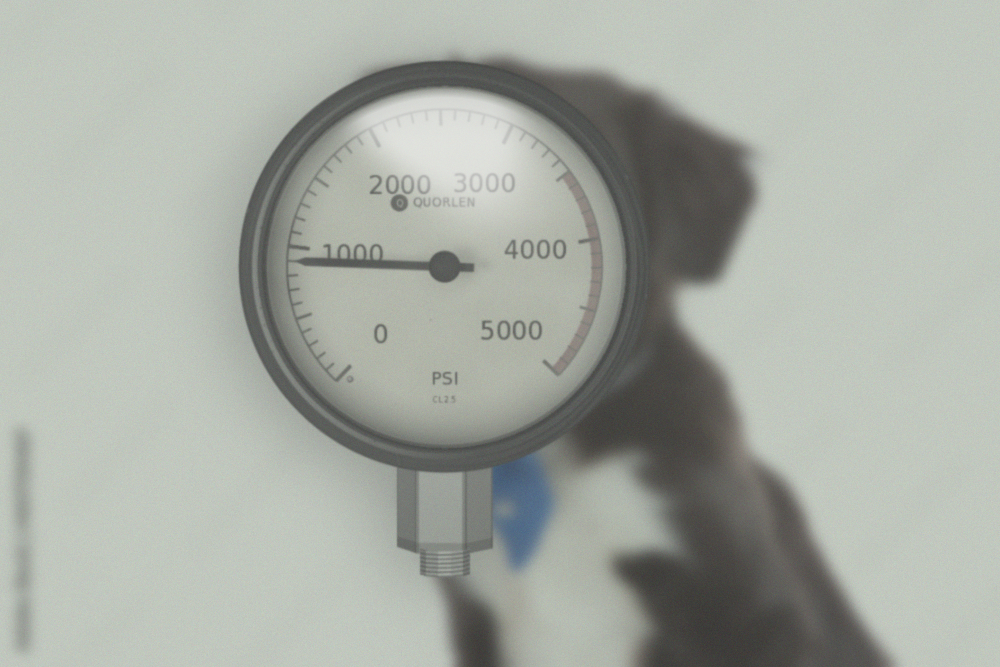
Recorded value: 900; psi
